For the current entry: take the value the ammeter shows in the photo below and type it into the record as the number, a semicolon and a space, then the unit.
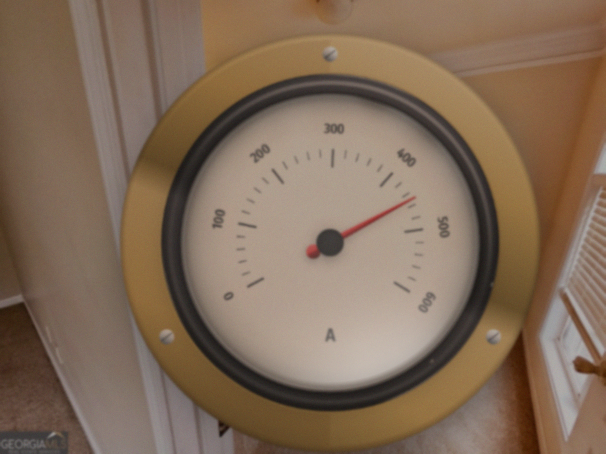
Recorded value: 450; A
